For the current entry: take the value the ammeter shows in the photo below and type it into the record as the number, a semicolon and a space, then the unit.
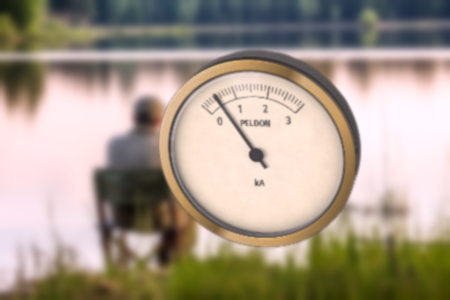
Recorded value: 0.5; kA
